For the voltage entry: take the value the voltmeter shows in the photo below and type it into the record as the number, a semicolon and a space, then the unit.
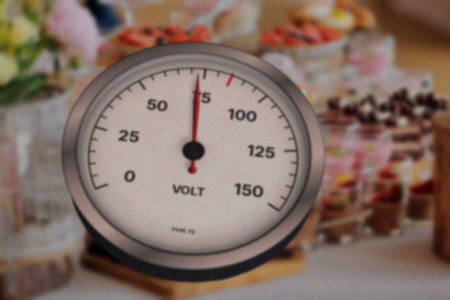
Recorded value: 72.5; V
